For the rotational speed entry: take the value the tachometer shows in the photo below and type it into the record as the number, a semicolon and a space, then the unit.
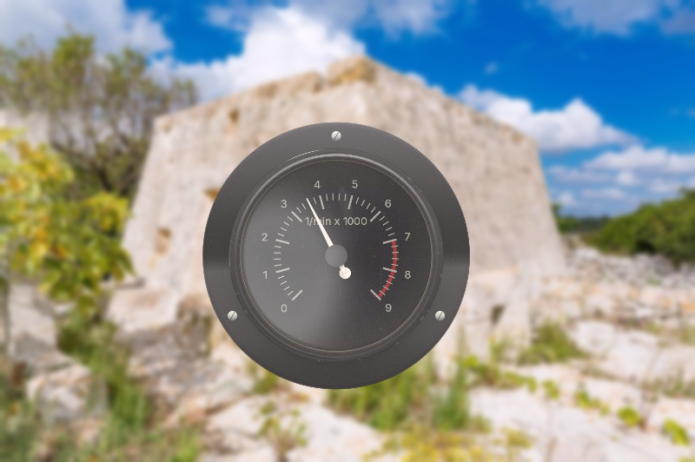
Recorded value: 3600; rpm
